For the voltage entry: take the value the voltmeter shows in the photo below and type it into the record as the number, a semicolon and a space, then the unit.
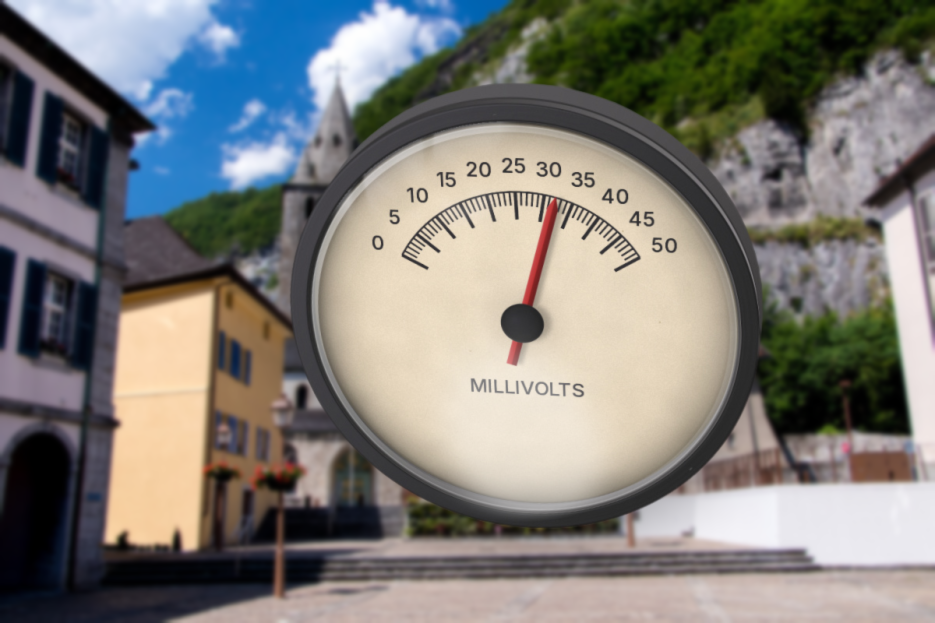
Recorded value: 32; mV
